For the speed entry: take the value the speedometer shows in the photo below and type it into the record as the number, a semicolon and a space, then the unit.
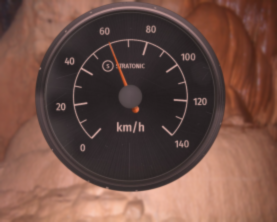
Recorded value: 60; km/h
